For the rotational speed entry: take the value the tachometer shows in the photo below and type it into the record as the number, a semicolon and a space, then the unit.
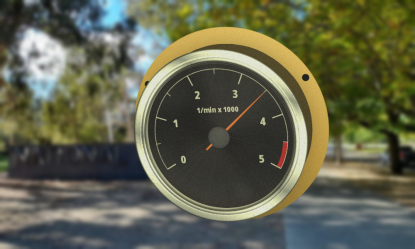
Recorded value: 3500; rpm
